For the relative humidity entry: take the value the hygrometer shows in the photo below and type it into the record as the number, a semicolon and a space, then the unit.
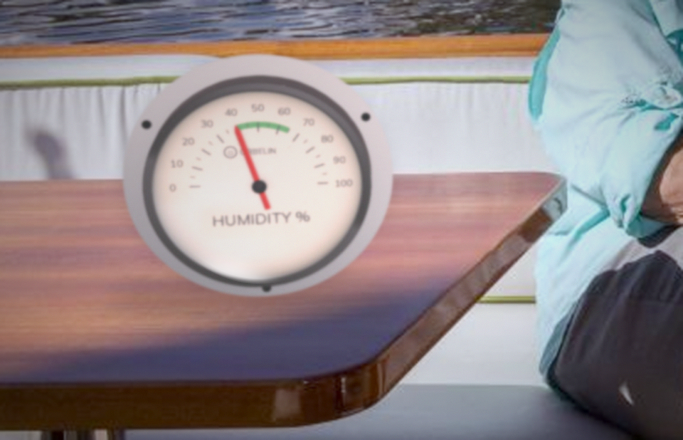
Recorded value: 40; %
